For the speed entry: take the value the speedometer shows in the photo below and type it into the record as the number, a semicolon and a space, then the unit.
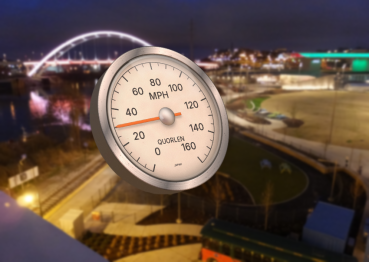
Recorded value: 30; mph
